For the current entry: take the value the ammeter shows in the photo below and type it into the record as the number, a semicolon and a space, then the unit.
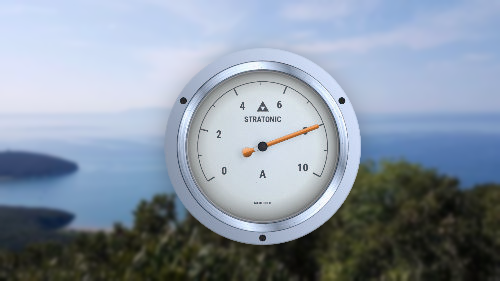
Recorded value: 8; A
